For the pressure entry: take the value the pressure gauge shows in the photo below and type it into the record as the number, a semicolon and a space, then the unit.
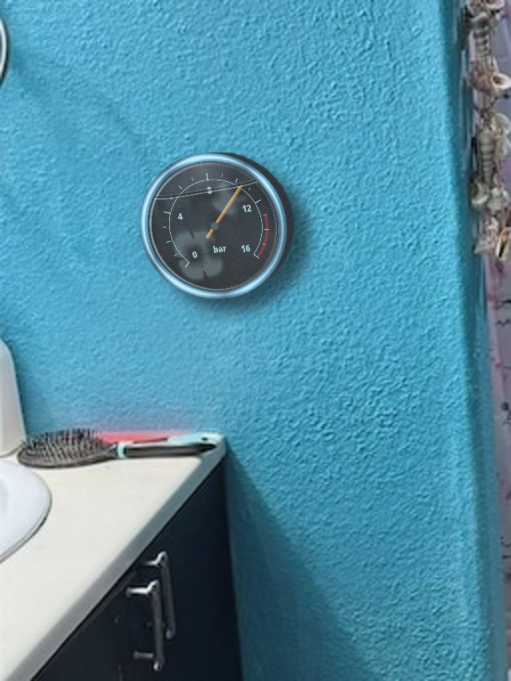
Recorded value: 10.5; bar
